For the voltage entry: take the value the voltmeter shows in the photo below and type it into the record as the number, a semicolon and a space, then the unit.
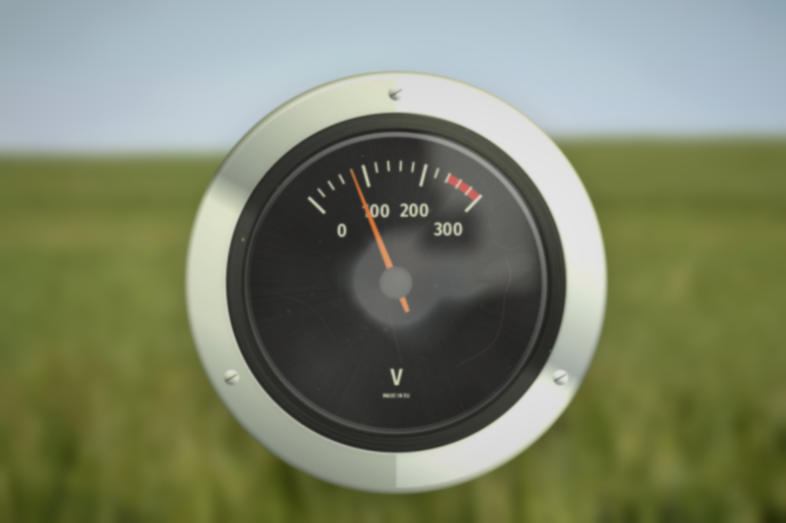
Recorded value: 80; V
